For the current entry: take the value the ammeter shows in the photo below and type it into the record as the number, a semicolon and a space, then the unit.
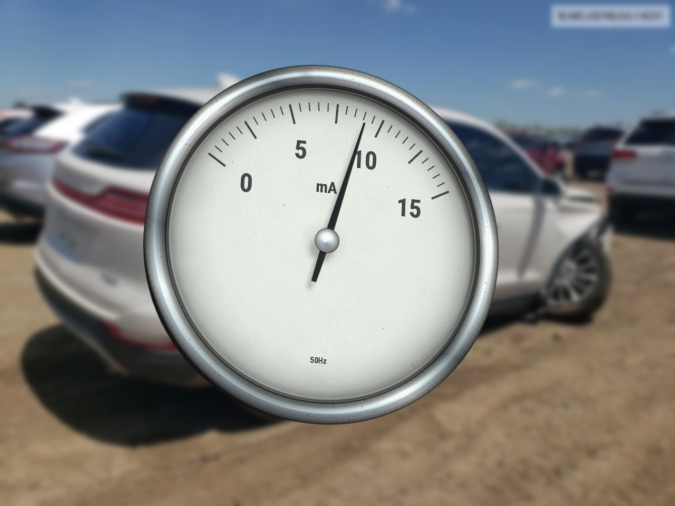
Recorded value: 9; mA
